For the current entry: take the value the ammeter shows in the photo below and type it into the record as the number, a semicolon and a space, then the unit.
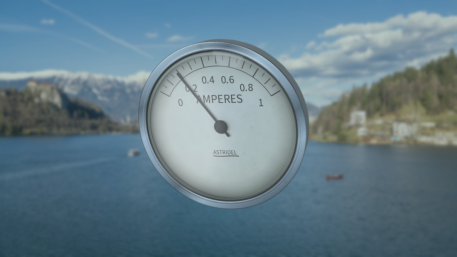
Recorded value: 0.2; A
